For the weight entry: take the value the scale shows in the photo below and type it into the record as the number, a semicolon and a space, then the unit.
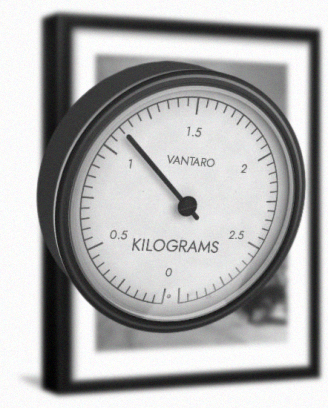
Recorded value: 1.1; kg
